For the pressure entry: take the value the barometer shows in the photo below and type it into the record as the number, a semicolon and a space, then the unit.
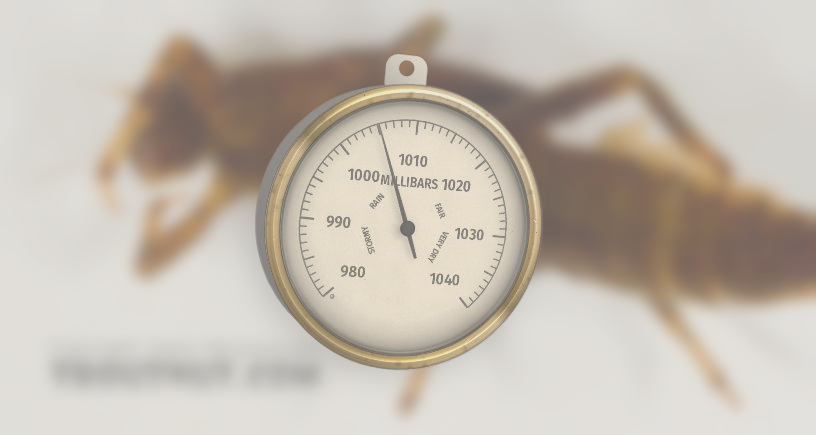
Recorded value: 1005; mbar
